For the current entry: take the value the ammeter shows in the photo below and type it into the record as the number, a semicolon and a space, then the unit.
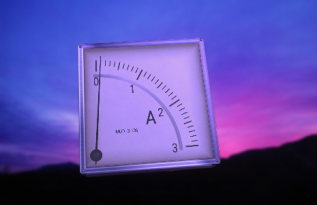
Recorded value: 0.1; A
